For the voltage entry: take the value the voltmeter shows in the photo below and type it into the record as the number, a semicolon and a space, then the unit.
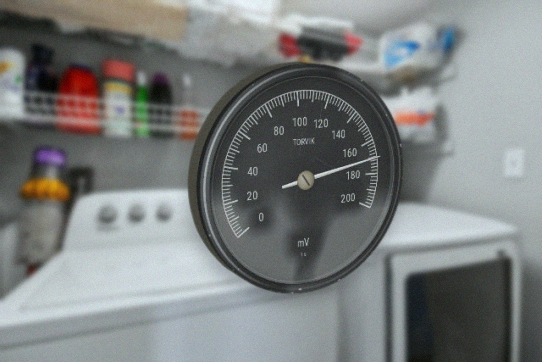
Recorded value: 170; mV
